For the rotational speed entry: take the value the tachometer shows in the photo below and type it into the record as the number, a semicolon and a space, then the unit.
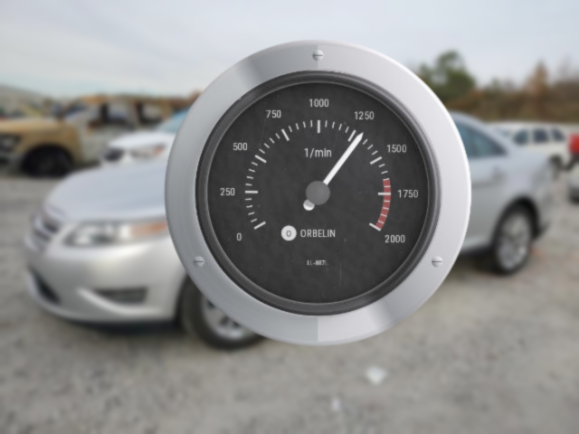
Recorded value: 1300; rpm
